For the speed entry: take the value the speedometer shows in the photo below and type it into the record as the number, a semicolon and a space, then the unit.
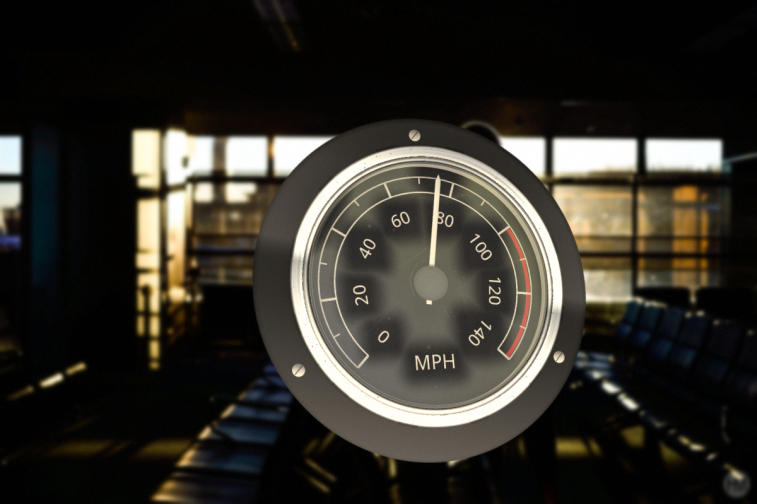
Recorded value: 75; mph
